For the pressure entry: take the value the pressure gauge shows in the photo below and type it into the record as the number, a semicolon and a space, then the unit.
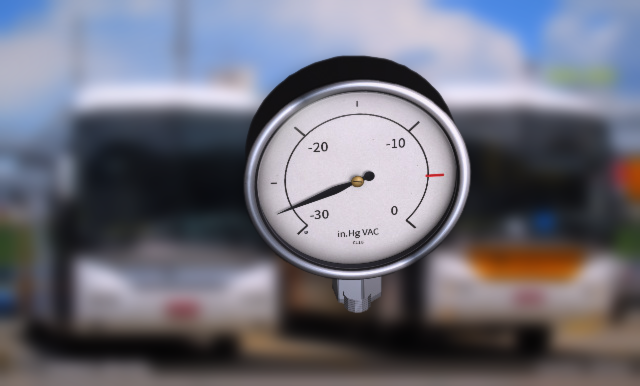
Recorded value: -27.5; inHg
